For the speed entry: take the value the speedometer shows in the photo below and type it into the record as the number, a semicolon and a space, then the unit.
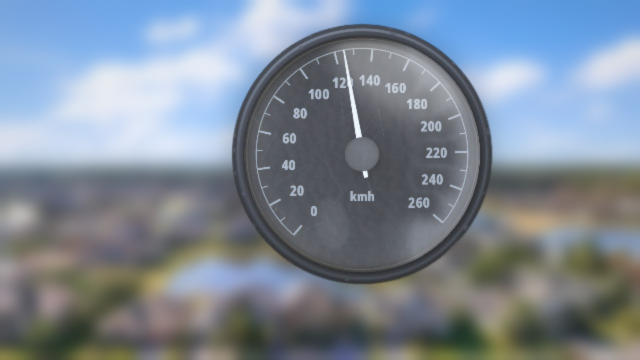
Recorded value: 125; km/h
